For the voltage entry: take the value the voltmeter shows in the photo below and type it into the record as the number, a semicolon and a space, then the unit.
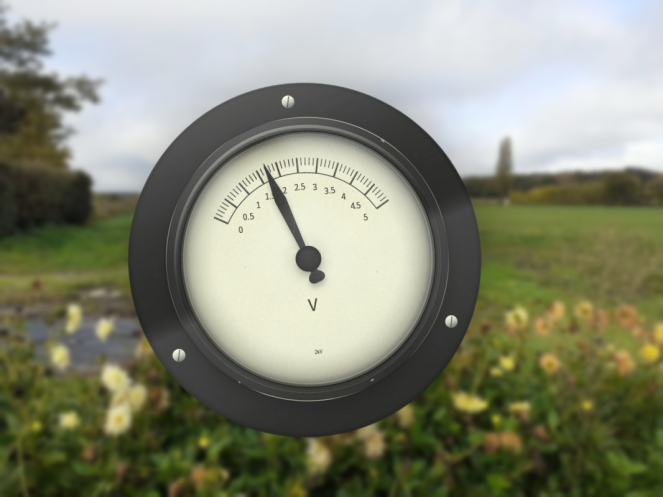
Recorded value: 1.7; V
